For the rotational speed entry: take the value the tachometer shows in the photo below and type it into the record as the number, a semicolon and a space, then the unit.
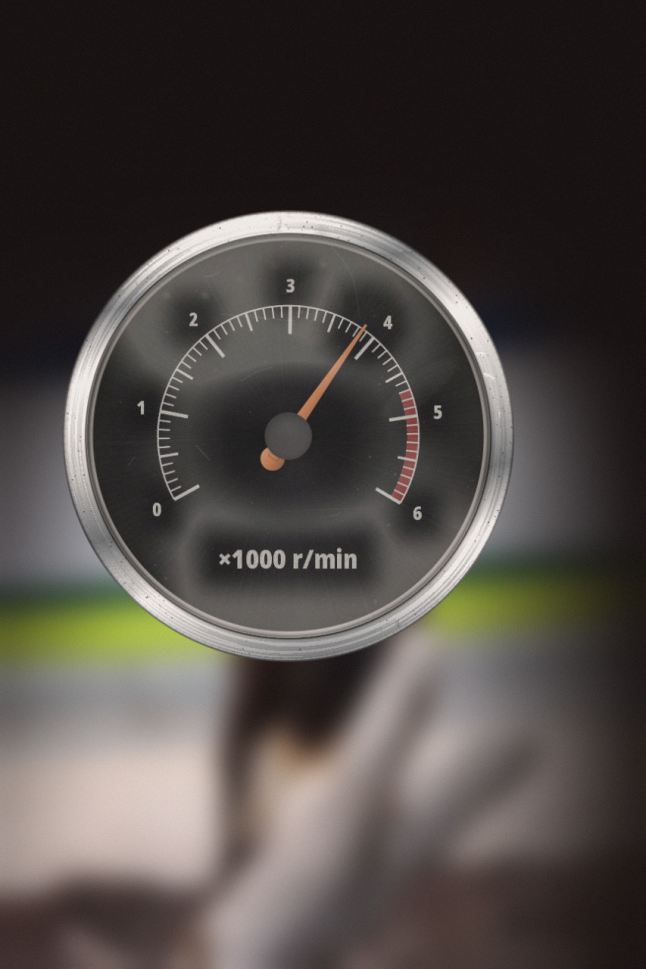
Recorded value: 3850; rpm
